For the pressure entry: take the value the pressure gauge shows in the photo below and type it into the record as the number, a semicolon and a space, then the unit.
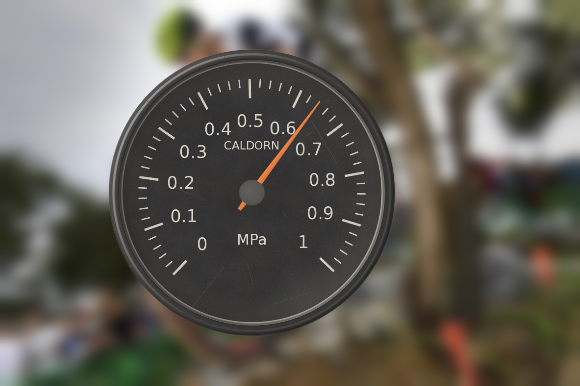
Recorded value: 0.64; MPa
